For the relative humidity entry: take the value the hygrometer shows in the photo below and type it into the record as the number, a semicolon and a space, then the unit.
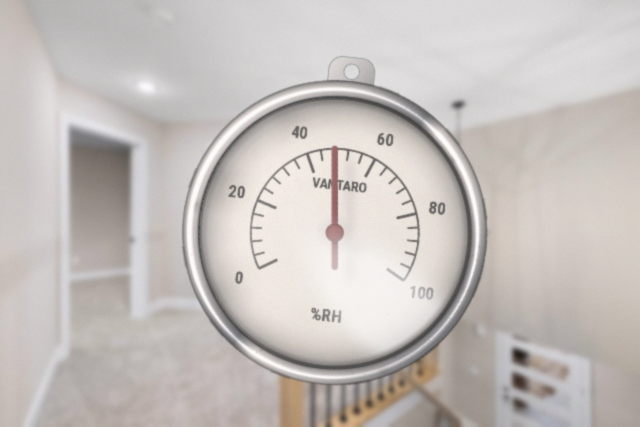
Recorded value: 48; %
